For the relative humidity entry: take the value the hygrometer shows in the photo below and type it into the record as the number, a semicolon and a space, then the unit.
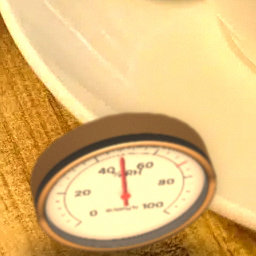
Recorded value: 48; %
